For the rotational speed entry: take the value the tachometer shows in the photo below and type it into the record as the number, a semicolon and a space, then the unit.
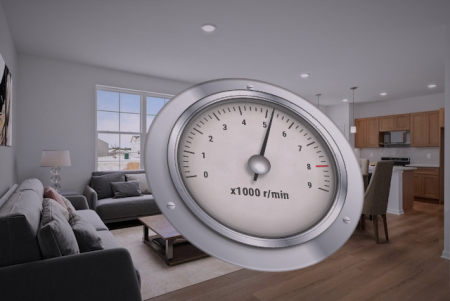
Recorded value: 5200; rpm
